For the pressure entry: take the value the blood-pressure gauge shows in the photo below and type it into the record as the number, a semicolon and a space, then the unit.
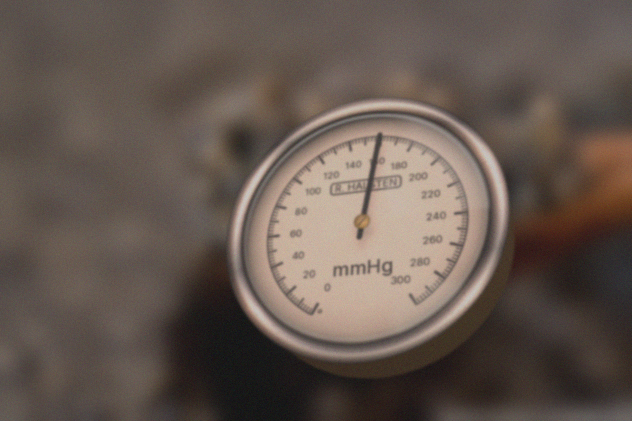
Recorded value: 160; mmHg
